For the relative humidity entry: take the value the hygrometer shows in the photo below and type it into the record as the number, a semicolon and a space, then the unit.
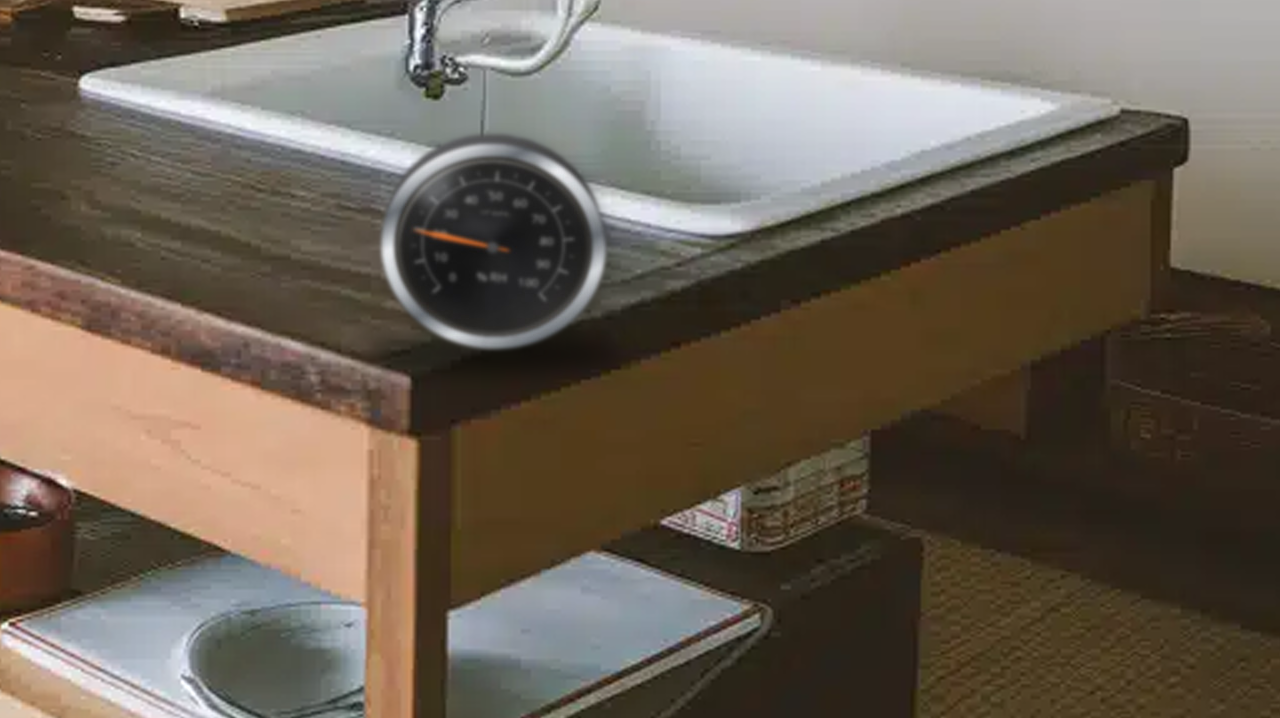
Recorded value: 20; %
